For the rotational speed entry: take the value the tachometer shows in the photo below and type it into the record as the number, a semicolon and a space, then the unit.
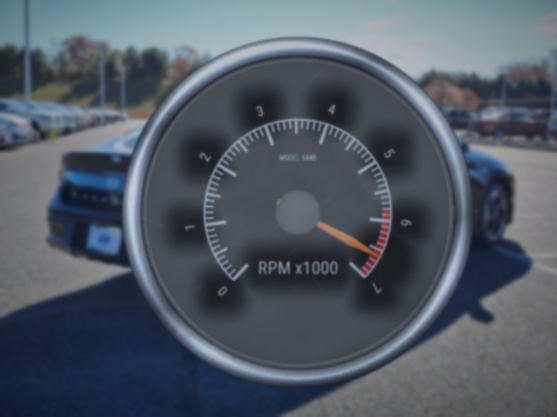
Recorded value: 6600; rpm
